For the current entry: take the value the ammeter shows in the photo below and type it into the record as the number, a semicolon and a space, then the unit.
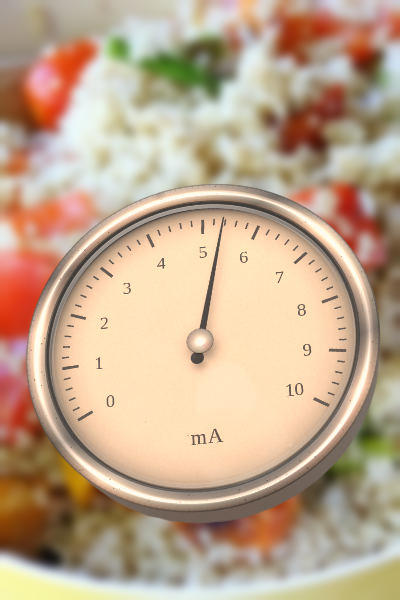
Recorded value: 5.4; mA
